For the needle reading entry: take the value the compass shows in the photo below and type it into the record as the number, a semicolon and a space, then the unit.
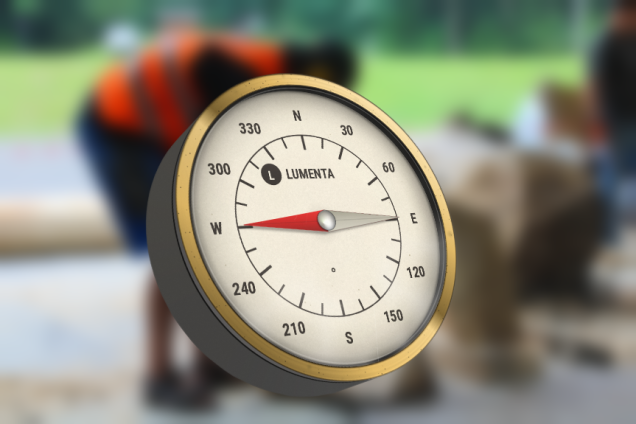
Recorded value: 270; °
